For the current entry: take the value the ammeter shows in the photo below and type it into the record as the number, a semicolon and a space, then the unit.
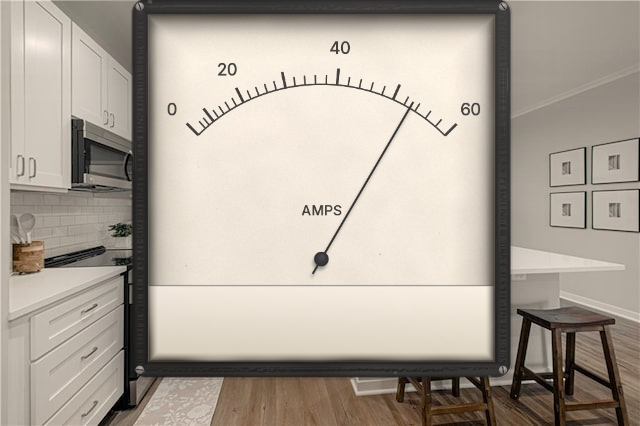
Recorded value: 53; A
